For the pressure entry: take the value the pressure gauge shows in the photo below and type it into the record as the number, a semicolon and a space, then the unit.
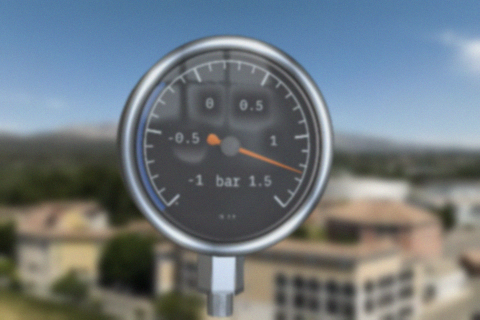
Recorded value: 1.25; bar
